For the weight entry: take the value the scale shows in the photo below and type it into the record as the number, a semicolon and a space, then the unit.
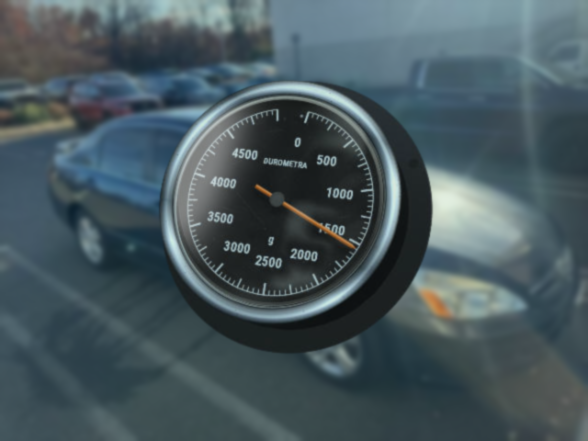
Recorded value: 1550; g
